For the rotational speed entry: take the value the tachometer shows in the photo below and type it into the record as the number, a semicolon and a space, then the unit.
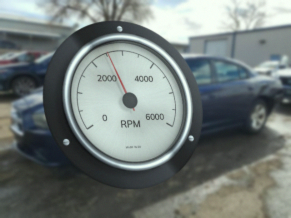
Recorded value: 2500; rpm
